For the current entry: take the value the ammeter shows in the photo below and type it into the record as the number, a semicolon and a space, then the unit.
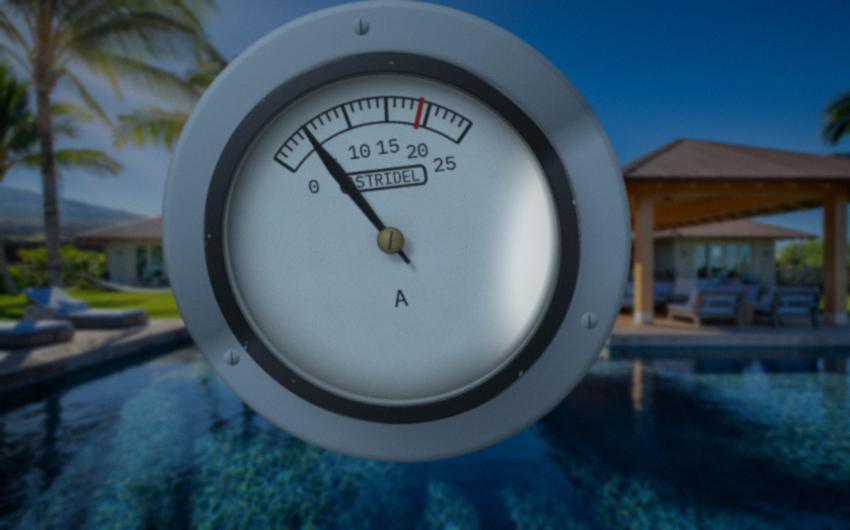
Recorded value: 5; A
